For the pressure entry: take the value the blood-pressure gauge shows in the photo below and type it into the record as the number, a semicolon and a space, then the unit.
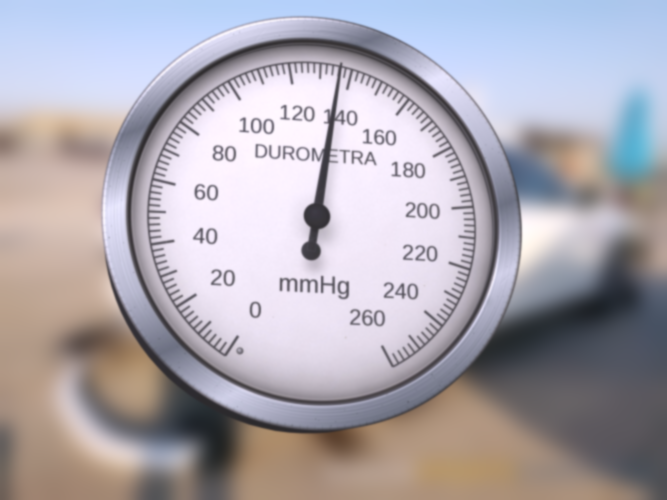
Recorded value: 136; mmHg
